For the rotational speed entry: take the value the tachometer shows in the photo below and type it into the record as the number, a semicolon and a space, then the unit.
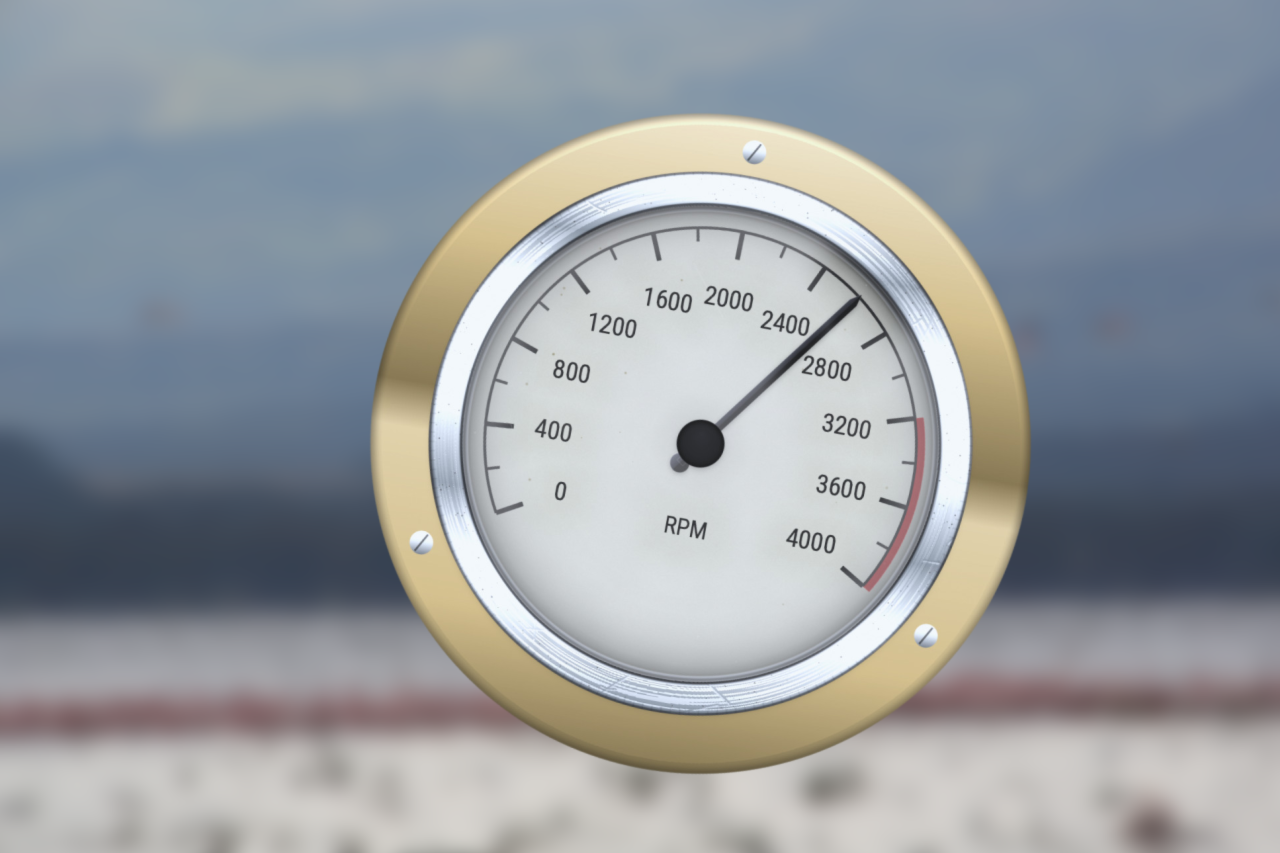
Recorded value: 2600; rpm
